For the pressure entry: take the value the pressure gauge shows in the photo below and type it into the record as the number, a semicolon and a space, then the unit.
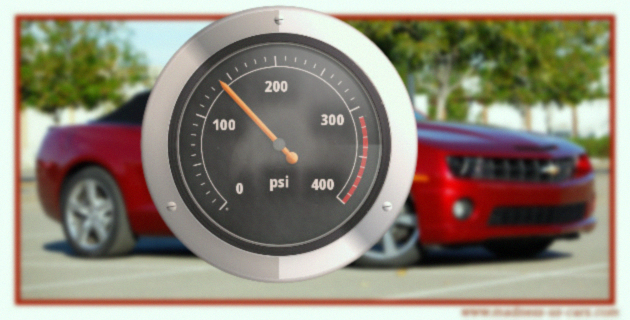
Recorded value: 140; psi
